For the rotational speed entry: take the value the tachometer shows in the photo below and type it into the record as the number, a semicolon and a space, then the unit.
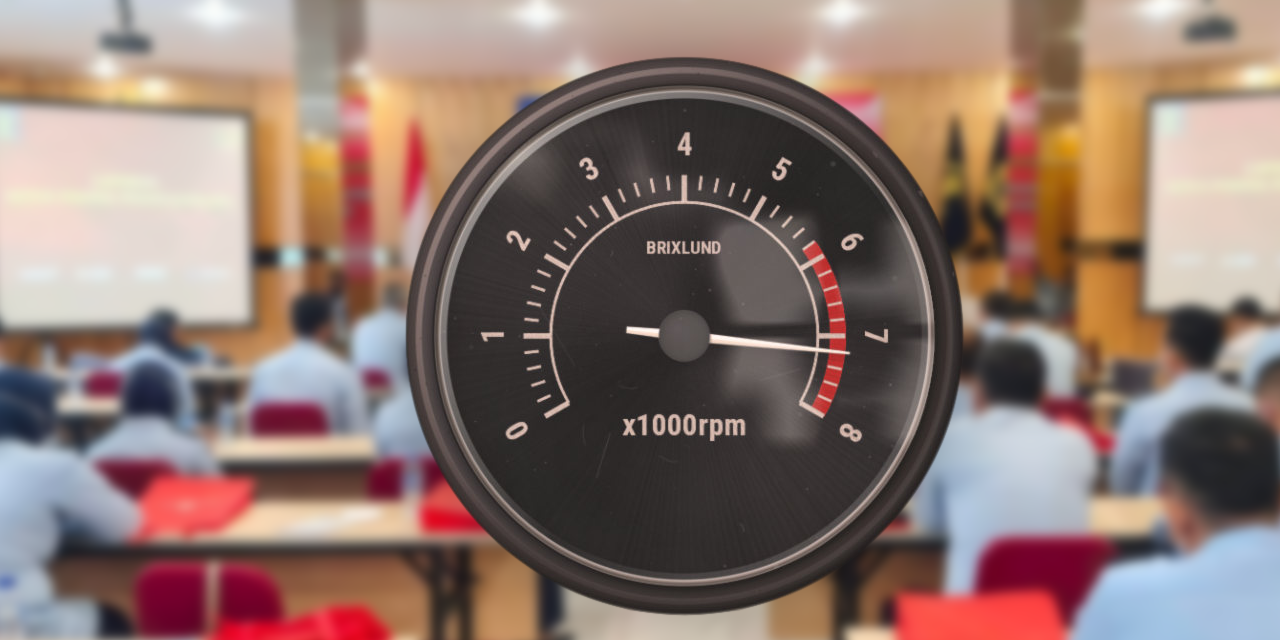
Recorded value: 7200; rpm
